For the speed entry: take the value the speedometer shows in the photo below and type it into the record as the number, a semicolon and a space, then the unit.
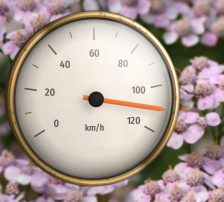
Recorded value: 110; km/h
